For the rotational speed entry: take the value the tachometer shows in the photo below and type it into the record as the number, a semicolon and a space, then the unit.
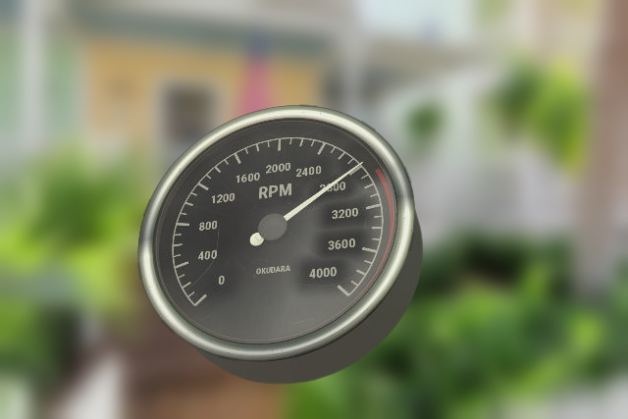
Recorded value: 2800; rpm
